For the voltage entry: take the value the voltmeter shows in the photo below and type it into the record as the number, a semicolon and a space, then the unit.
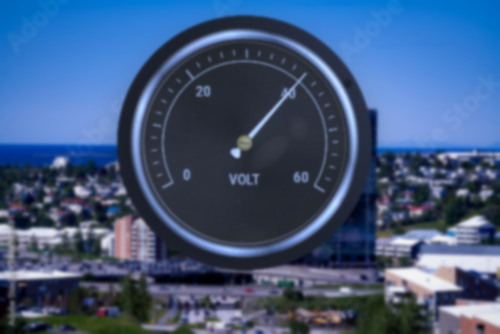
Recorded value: 40; V
